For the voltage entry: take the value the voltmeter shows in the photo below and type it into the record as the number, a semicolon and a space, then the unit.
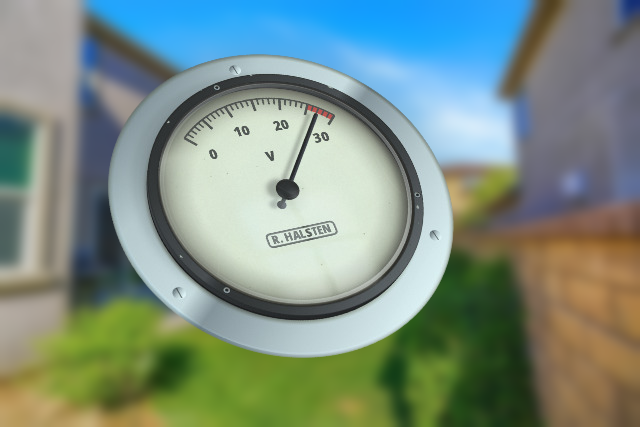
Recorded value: 27; V
